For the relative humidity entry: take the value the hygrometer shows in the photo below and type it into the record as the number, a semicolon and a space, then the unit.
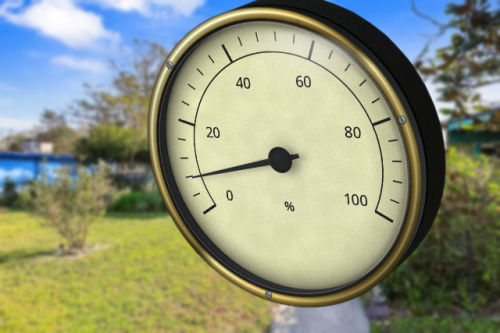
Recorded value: 8; %
